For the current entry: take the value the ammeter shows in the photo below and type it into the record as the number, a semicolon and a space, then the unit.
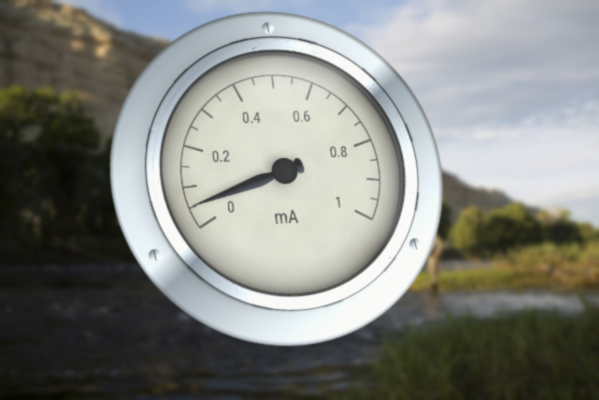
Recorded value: 0.05; mA
